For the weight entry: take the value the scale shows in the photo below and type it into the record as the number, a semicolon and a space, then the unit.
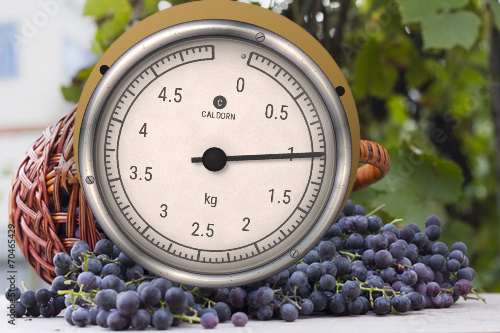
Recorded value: 1; kg
